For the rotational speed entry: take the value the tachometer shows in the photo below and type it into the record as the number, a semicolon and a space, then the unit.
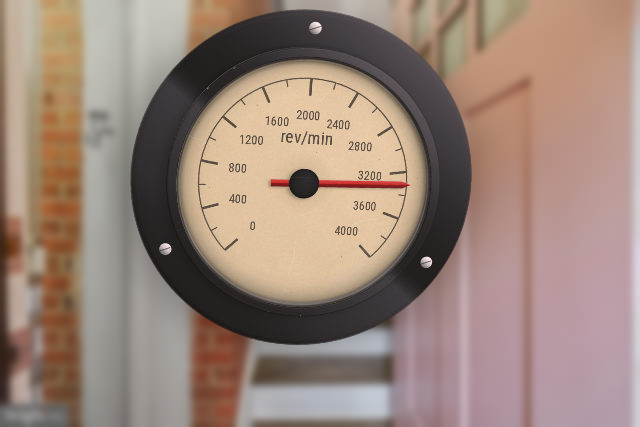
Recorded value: 3300; rpm
